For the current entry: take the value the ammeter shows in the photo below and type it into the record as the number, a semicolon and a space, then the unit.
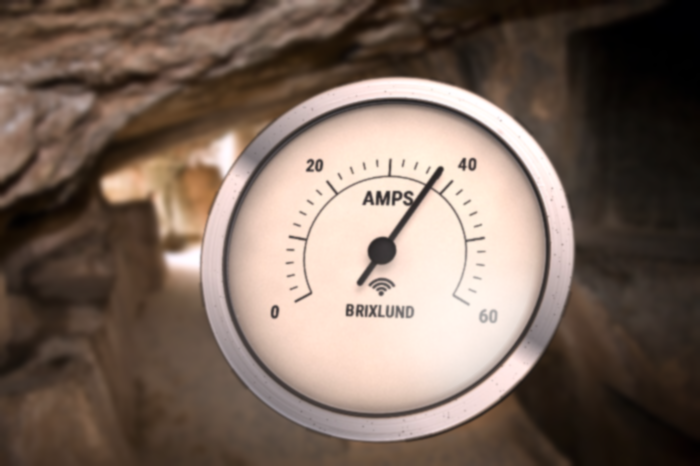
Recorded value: 38; A
